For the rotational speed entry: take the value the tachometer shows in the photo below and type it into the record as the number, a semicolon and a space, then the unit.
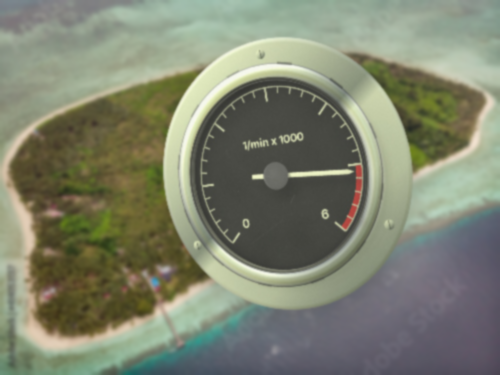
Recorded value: 5100; rpm
